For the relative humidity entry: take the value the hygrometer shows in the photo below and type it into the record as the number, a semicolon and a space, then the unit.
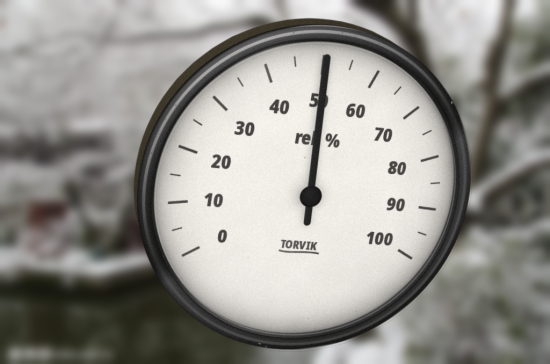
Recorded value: 50; %
